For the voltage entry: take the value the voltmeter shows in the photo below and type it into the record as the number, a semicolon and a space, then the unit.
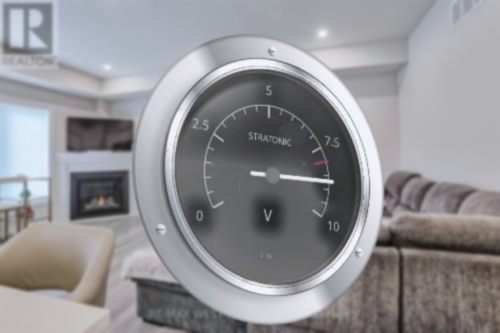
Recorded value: 8.75; V
